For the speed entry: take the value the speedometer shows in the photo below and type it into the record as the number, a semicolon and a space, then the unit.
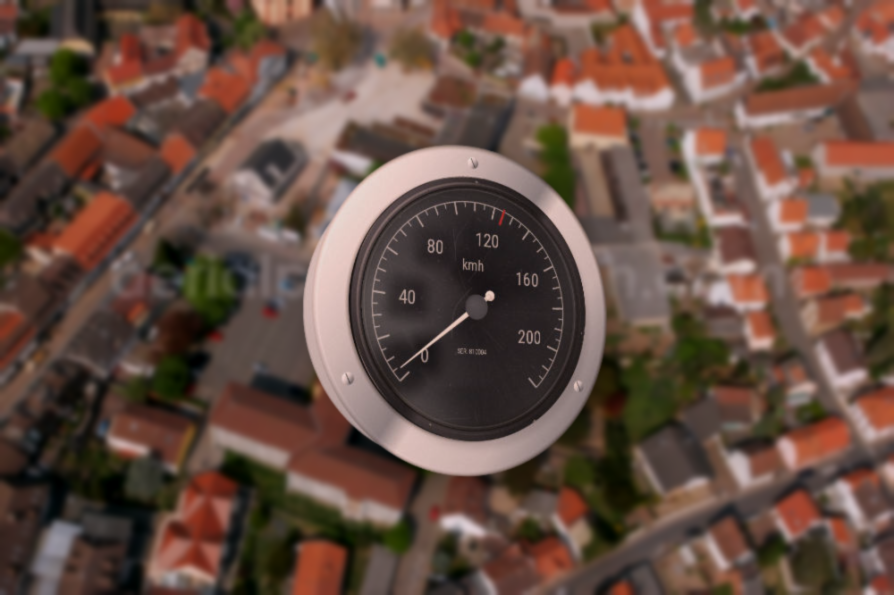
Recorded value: 5; km/h
